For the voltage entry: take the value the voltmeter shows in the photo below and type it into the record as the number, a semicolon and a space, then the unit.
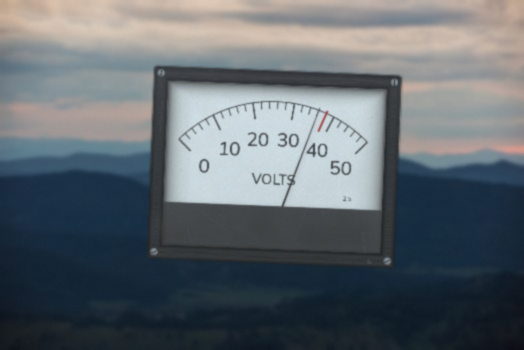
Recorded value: 36; V
